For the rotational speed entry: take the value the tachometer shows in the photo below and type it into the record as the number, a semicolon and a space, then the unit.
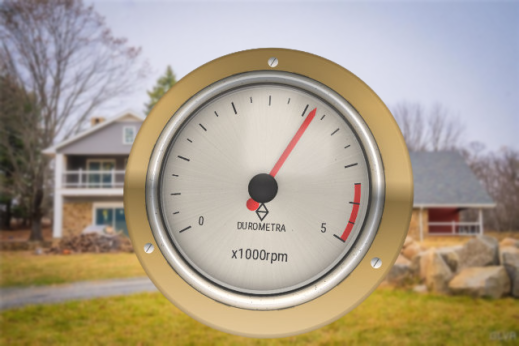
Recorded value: 3125; rpm
